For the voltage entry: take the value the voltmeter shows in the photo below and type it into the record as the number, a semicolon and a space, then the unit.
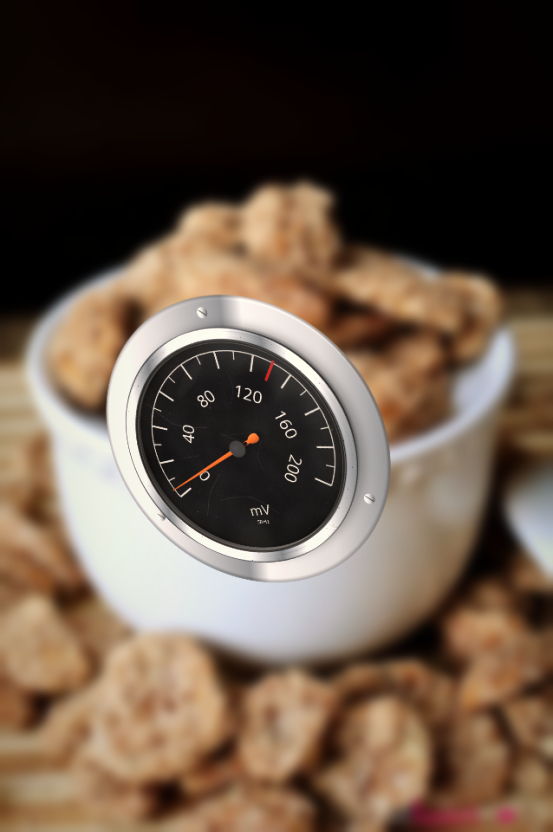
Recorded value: 5; mV
